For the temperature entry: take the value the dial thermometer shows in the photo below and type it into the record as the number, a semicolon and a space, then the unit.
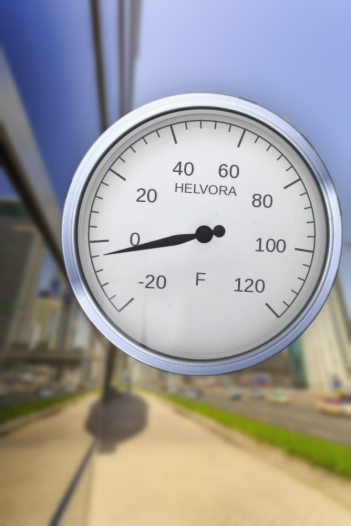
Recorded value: -4; °F
